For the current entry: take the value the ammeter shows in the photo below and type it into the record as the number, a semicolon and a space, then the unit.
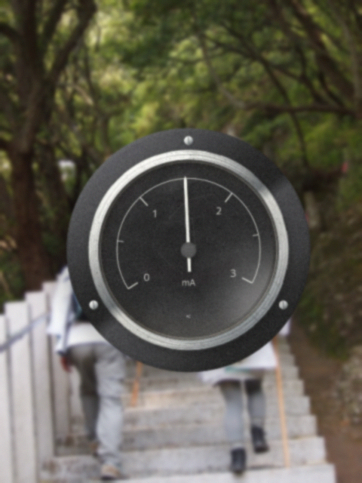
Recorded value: 1.5; mA
